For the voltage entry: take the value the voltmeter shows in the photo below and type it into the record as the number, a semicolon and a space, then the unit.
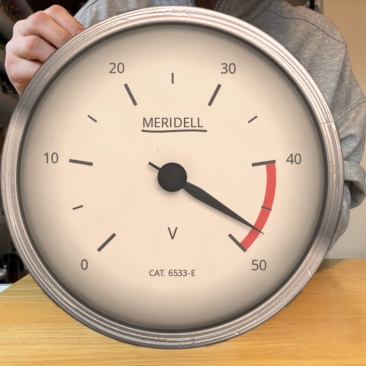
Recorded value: 47.5; V
